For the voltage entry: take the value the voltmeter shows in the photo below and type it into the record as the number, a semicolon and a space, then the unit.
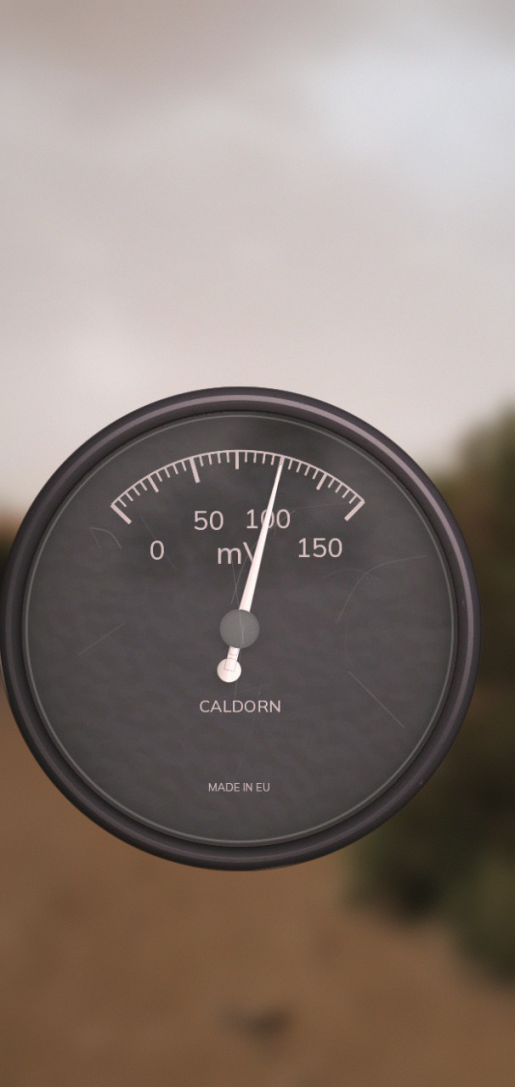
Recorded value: 100; mV
